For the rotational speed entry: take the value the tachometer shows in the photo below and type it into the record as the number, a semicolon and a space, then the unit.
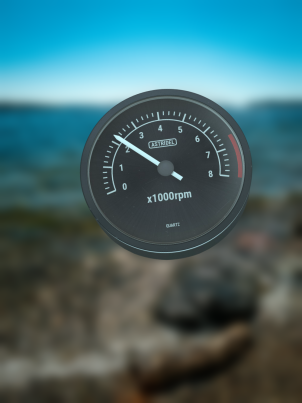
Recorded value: 2200; rpm
